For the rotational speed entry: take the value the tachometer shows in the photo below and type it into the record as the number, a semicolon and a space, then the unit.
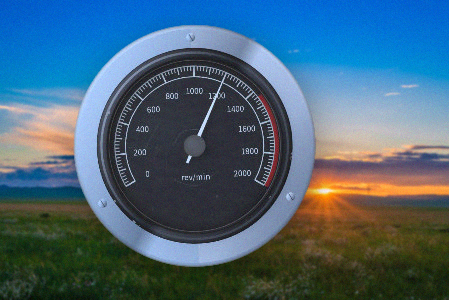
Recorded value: 1200; rpm
